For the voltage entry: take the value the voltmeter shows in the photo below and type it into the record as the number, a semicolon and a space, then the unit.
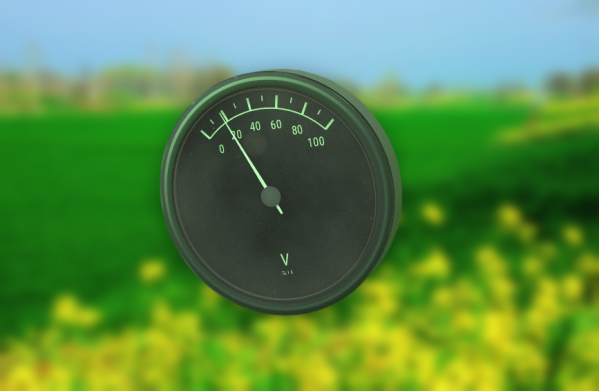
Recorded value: 20; V
